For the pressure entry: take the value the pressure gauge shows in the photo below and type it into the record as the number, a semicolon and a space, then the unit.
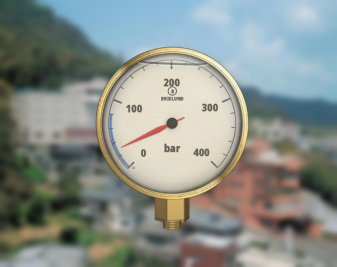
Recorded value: 30; bar
